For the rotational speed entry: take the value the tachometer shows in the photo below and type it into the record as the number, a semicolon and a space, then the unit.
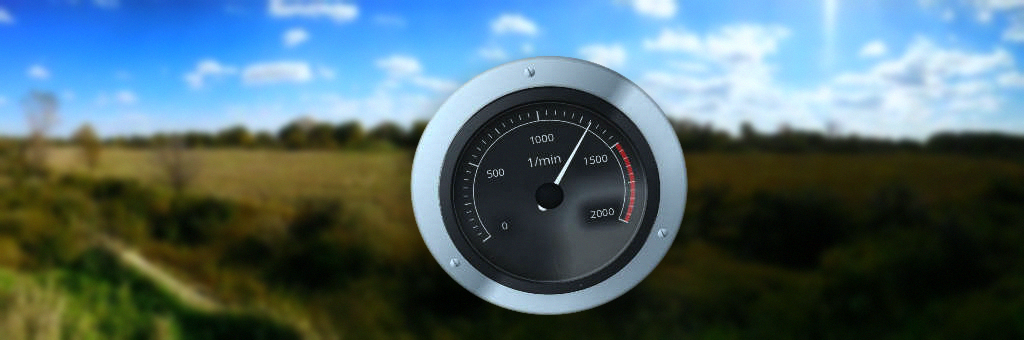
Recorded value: 1300; rpm
